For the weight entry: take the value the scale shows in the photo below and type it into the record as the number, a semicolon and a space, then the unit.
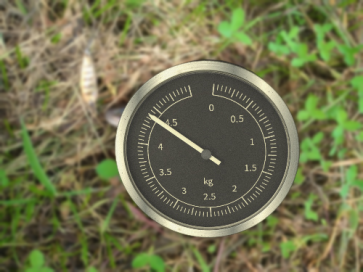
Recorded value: 4.4; kg
